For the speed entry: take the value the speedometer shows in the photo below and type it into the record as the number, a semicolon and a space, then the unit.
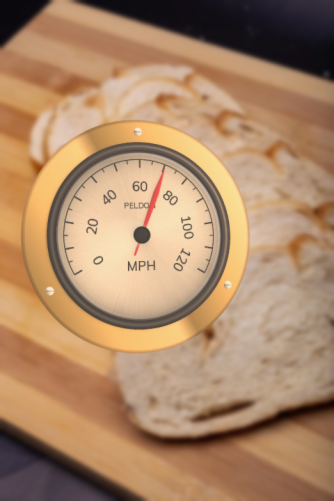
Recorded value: 70; mph
